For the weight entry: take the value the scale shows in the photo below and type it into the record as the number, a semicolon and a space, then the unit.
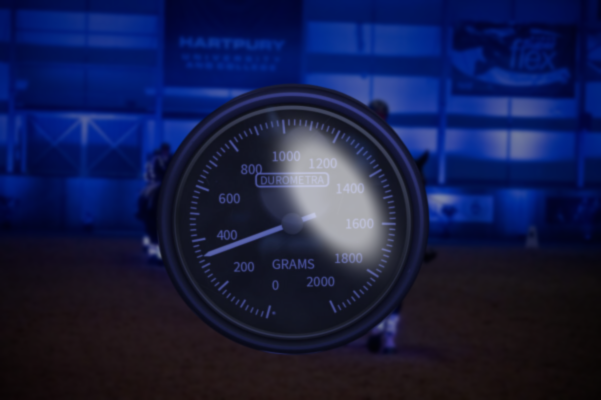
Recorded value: 340; g
